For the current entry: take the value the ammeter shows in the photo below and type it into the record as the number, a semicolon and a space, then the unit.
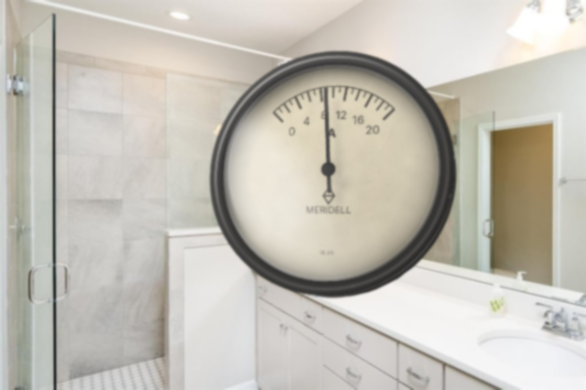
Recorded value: 9; A
